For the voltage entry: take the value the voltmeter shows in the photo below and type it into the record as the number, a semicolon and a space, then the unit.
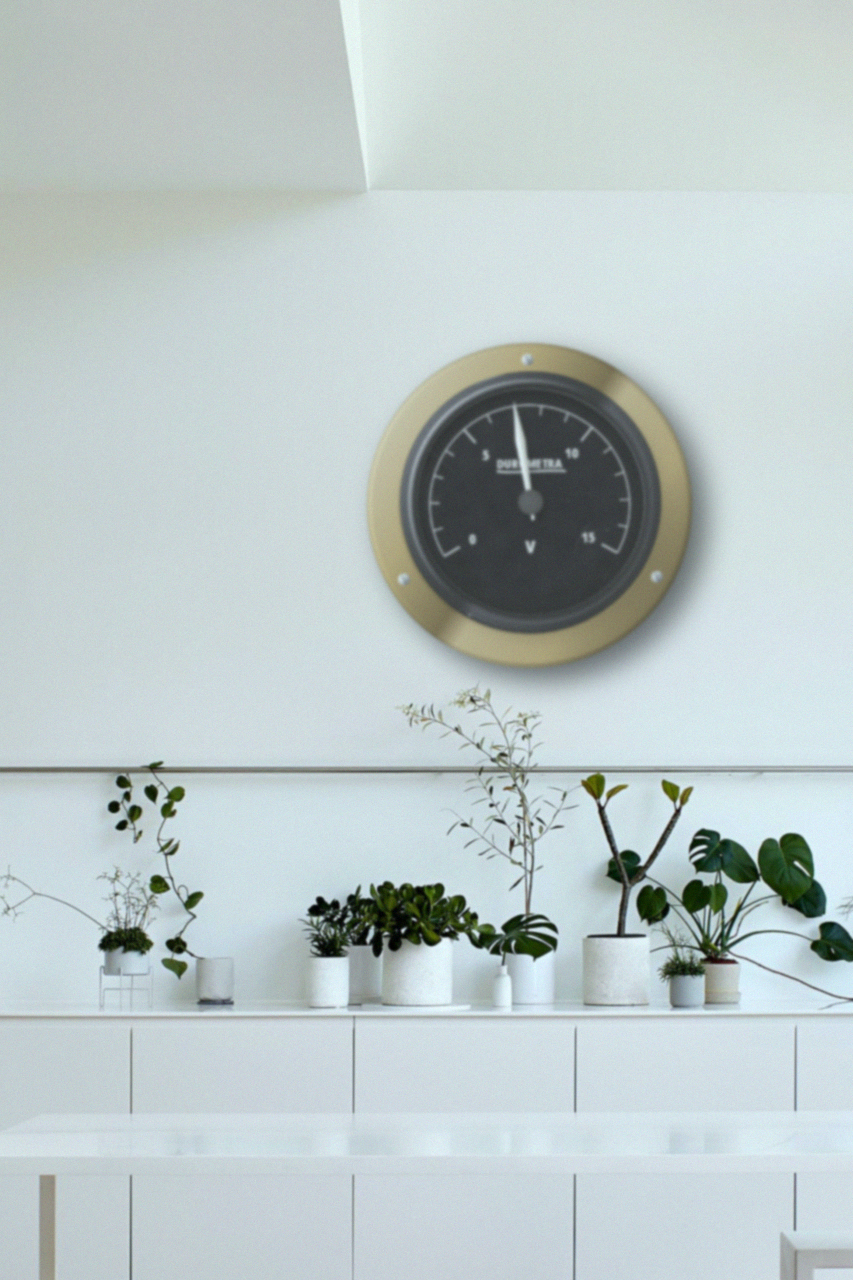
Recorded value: 7; V
